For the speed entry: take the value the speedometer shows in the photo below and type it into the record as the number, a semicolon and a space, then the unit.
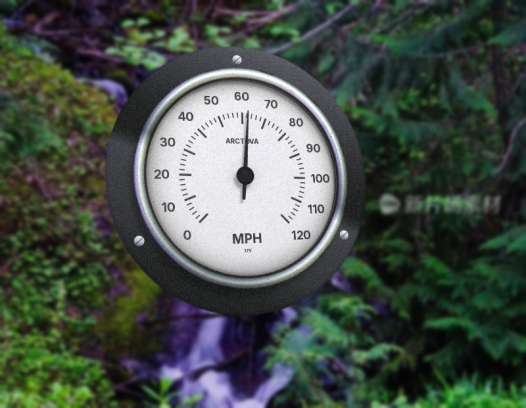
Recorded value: 62; mph
